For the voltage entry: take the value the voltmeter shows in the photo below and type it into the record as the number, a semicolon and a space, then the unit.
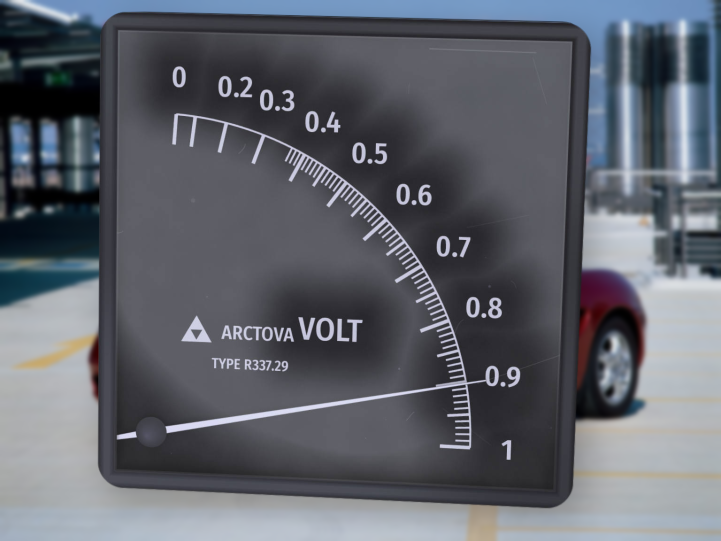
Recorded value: 0.9; V
